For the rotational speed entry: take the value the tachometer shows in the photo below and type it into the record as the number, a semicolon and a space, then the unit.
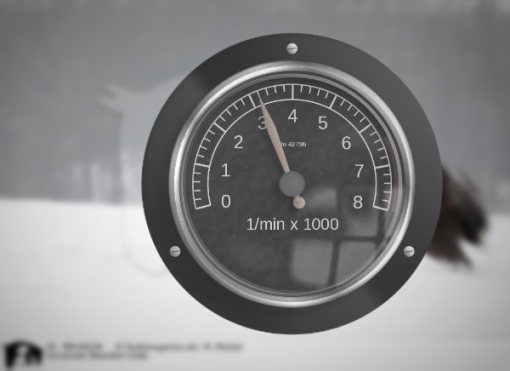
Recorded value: 3200; rpm
